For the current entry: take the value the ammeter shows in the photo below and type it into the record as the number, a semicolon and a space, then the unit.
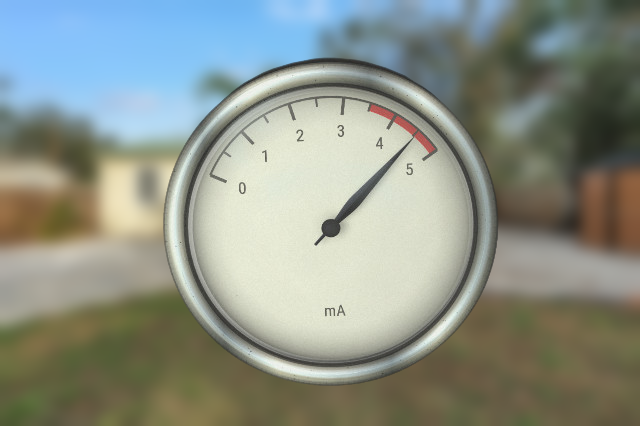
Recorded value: 4.5; mA
